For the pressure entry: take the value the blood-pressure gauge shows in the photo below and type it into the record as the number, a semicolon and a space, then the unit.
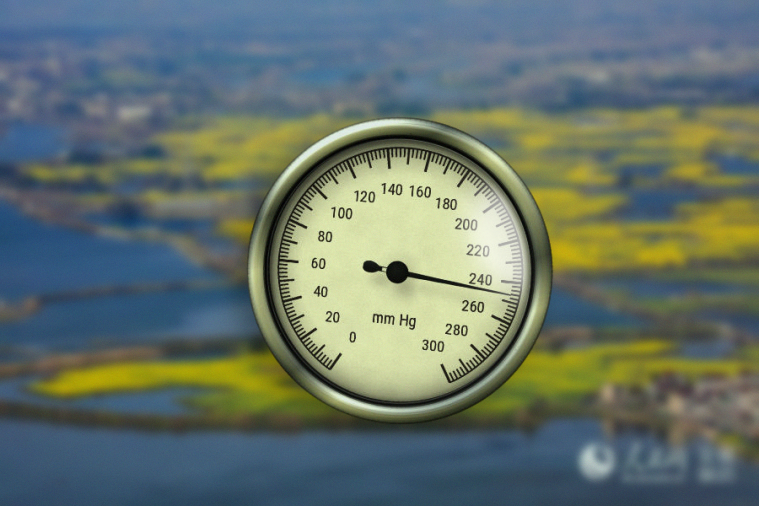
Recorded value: 246; mmHg
